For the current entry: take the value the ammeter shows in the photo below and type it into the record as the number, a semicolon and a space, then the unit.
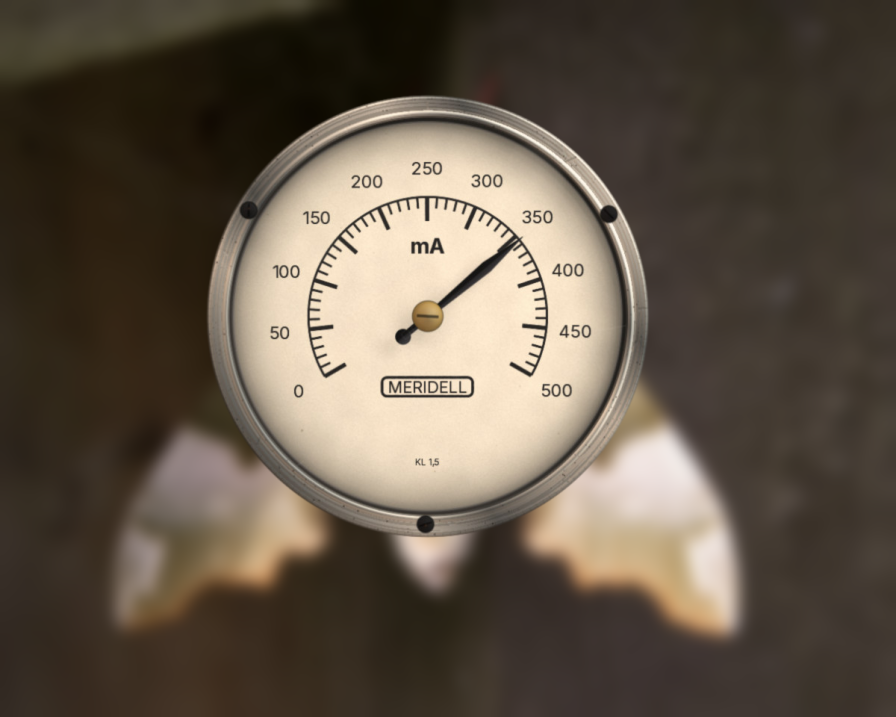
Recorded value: 355; mA
